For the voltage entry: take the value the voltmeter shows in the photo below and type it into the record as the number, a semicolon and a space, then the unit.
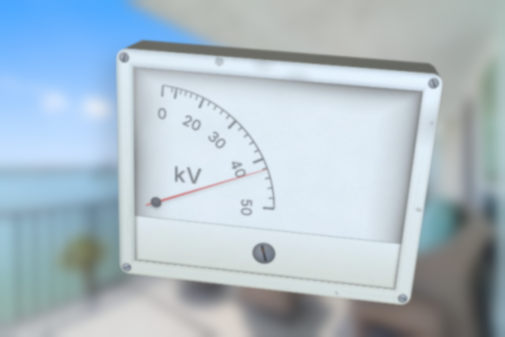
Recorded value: 42; kV
